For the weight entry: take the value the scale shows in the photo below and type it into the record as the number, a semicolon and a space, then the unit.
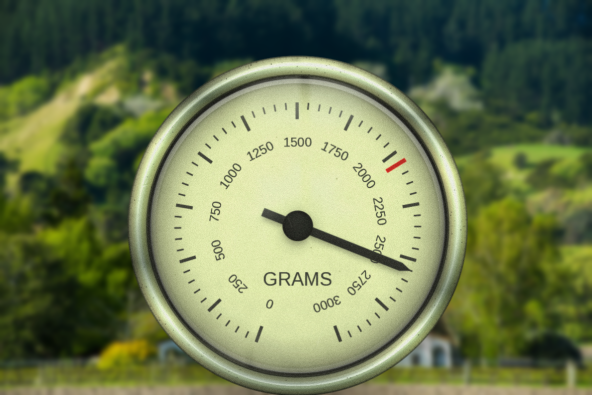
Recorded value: 2550; g
